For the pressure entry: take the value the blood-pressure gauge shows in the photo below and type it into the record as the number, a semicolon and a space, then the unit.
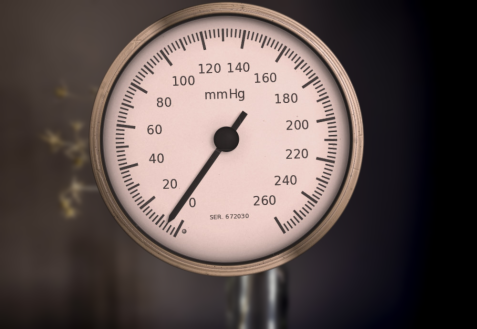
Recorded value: 6; mmHg
